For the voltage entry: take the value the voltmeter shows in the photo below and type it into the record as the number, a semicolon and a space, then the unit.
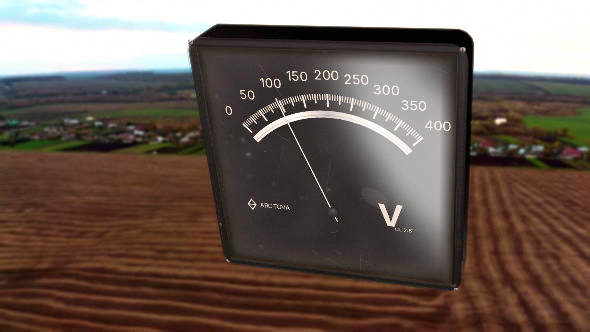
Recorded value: 100; V
